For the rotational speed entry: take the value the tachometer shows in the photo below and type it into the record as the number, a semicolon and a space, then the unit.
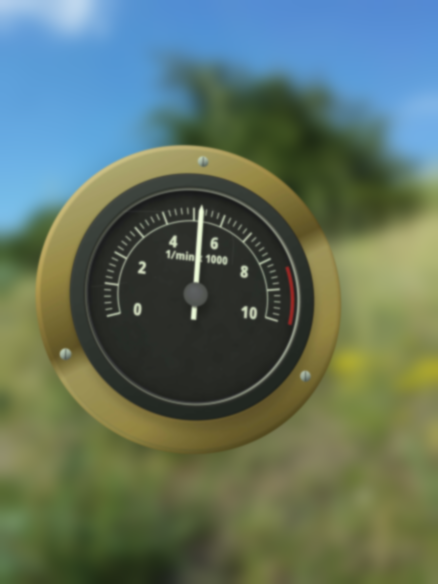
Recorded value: 5200; rpm
